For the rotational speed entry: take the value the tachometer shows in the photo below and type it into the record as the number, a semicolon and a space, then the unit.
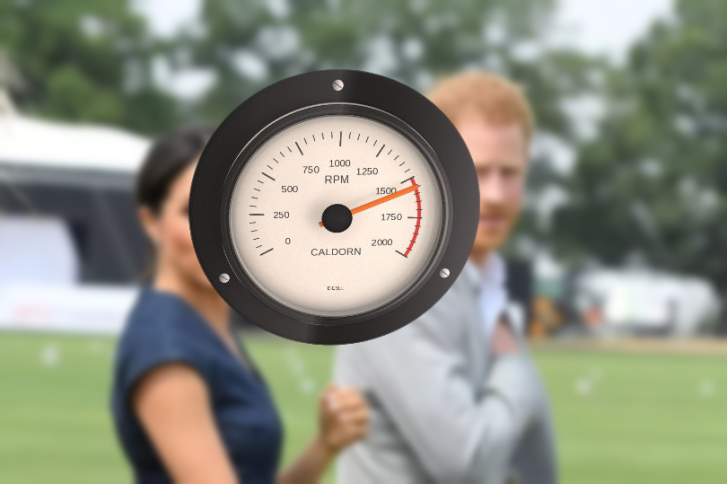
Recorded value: 1550; rpm
